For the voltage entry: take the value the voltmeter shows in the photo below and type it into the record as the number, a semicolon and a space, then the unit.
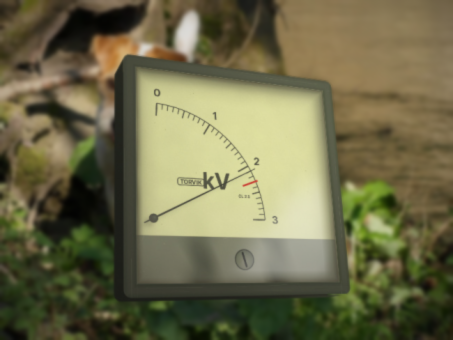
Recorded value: 2.1; kV
